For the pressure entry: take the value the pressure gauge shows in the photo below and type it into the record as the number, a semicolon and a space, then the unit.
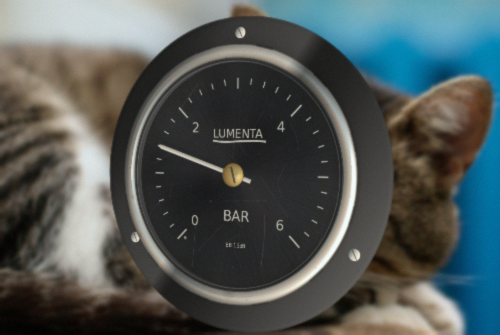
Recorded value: 1.4; bar
